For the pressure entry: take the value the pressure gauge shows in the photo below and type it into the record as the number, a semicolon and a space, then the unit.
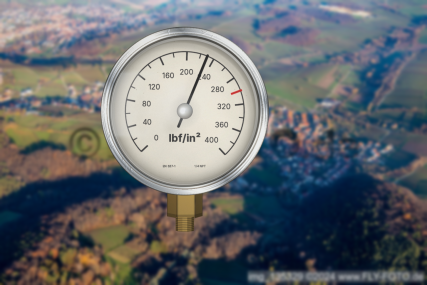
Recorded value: 230; psi
